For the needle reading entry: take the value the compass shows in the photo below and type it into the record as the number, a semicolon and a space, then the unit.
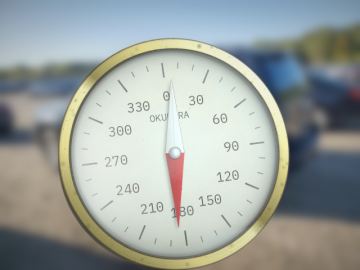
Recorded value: 185; °
